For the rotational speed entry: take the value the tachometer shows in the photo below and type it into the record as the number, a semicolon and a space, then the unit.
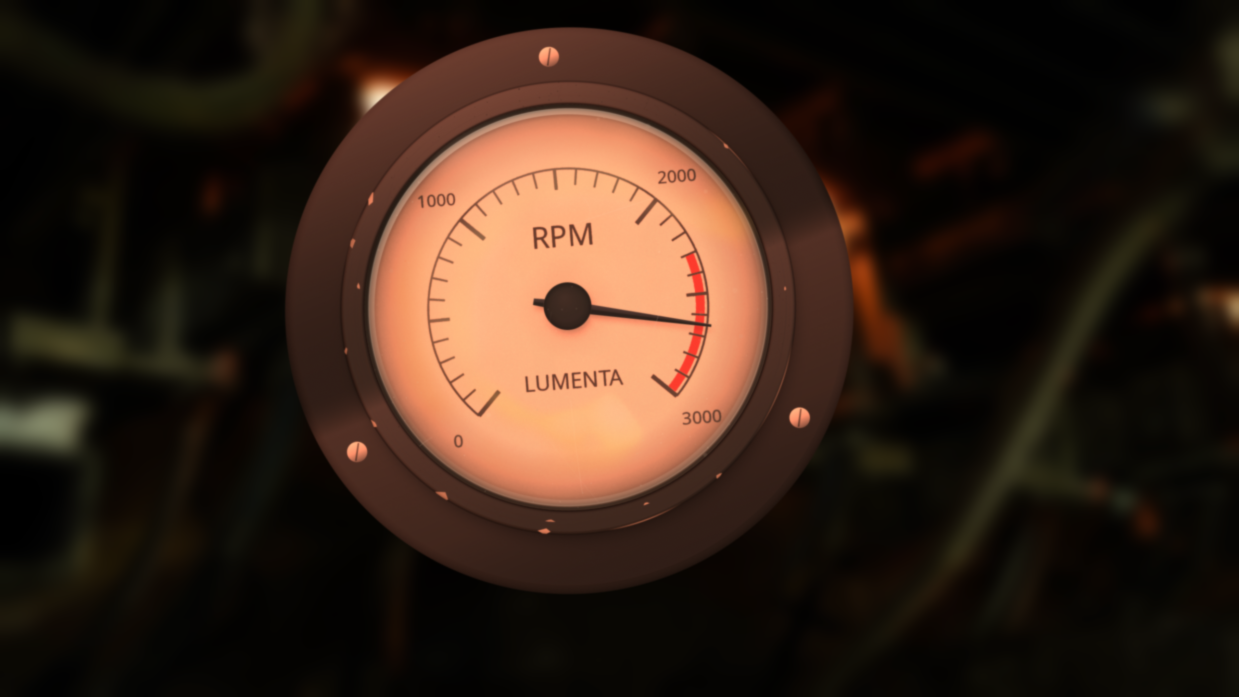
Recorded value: 2650; rpm
